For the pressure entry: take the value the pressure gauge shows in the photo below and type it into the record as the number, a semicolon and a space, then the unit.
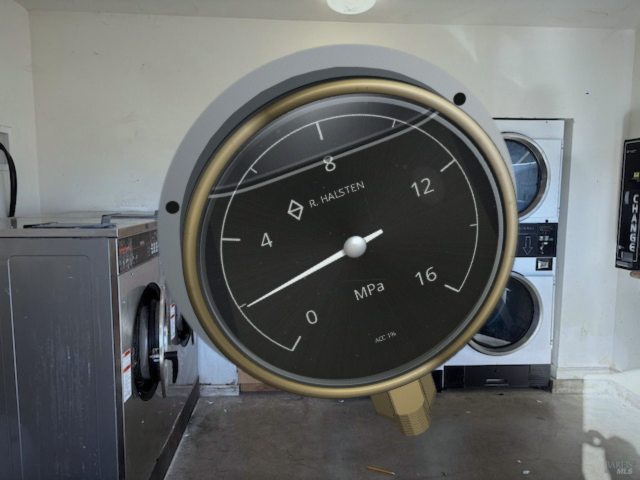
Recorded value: 2; MPa
